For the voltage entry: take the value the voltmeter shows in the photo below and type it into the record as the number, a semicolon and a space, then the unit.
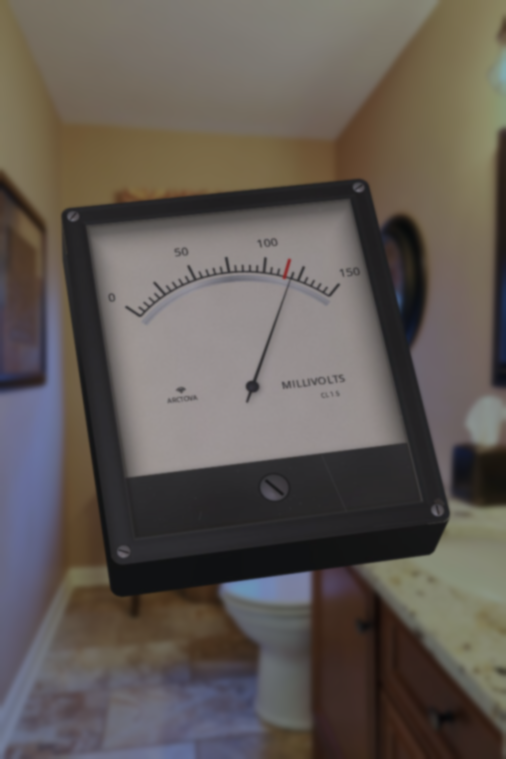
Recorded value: 120; mV
